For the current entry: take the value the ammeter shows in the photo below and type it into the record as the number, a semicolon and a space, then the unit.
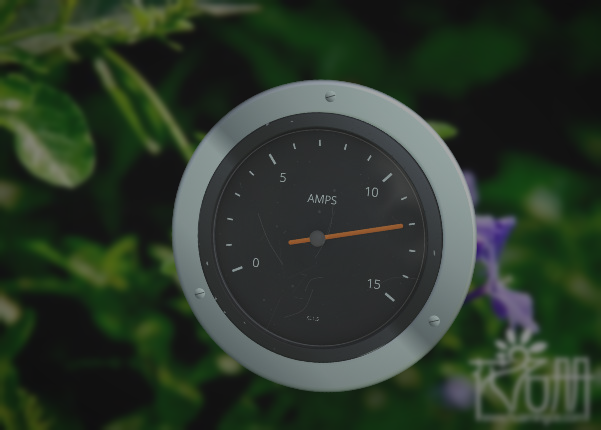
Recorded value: 12; A
